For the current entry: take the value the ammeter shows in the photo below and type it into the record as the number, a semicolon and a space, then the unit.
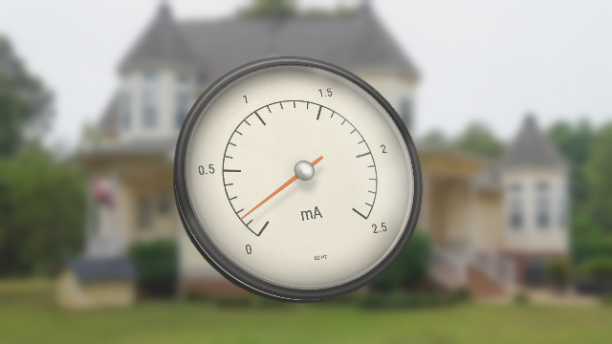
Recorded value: 0.15; mA
